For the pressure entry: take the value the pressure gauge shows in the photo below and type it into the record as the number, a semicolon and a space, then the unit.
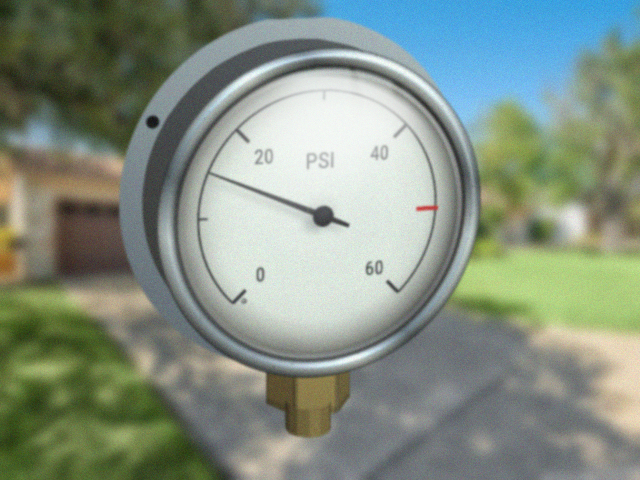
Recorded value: 15; psi
